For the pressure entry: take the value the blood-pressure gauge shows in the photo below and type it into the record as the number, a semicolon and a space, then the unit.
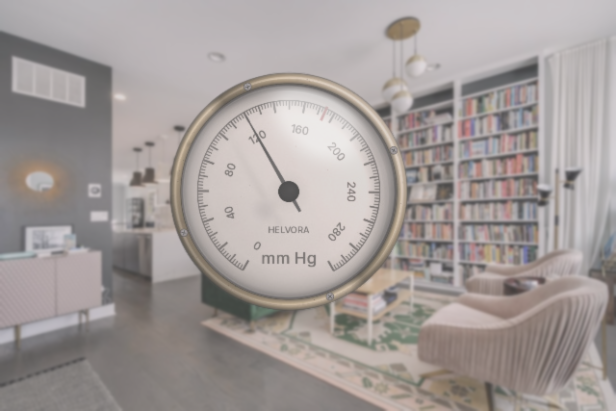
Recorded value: 120; mmHg
